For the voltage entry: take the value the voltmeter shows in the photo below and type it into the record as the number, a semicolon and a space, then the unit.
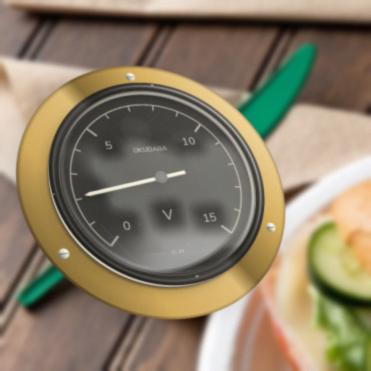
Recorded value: 2; V
